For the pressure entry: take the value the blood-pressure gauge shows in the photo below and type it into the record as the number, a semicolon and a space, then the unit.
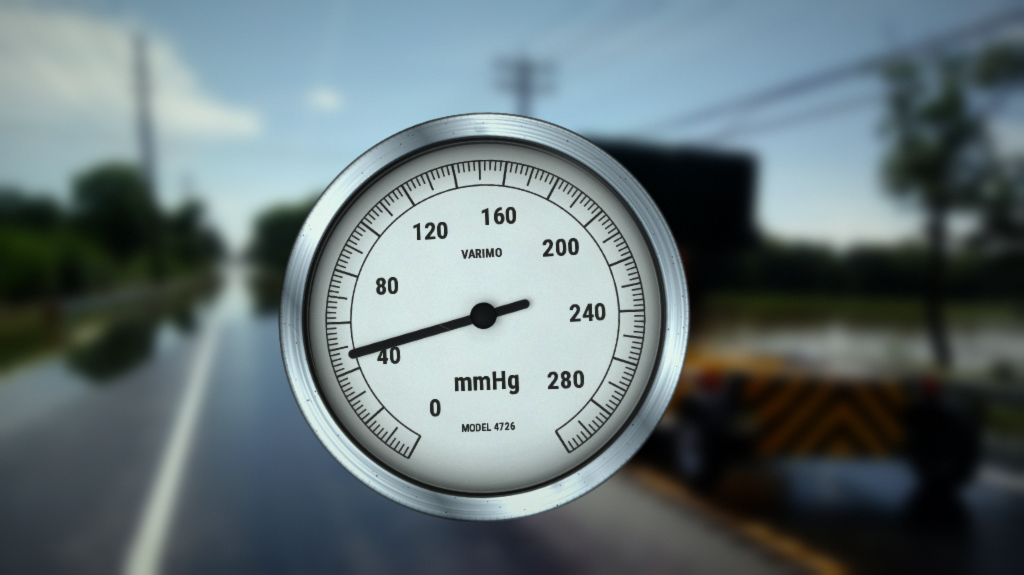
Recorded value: 46; mmHg
